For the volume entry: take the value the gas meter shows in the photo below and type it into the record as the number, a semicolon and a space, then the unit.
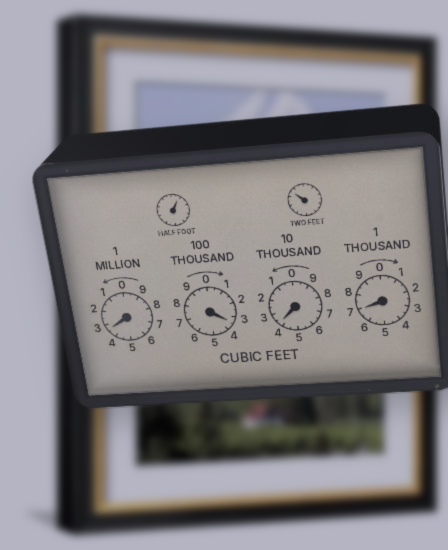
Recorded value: 333700; ft³
